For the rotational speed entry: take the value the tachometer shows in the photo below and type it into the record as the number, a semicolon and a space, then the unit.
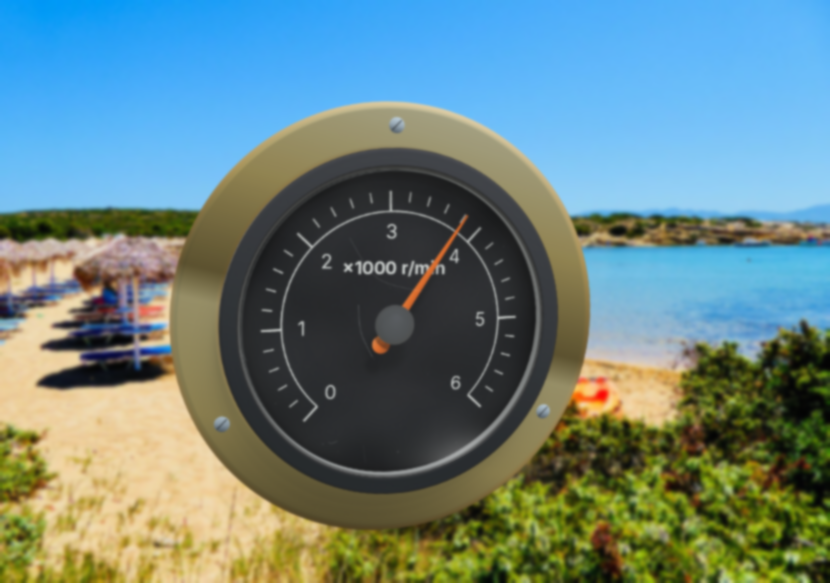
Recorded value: 3800; rpm
